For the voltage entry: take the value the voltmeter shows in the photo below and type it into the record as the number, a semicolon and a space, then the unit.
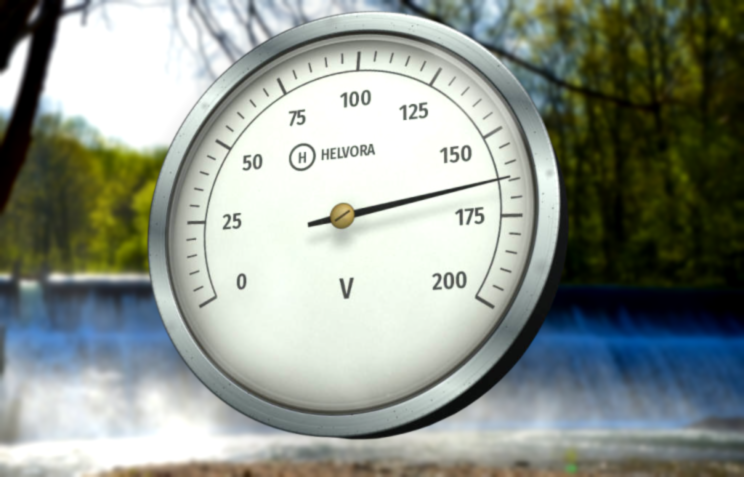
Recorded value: 165; V
